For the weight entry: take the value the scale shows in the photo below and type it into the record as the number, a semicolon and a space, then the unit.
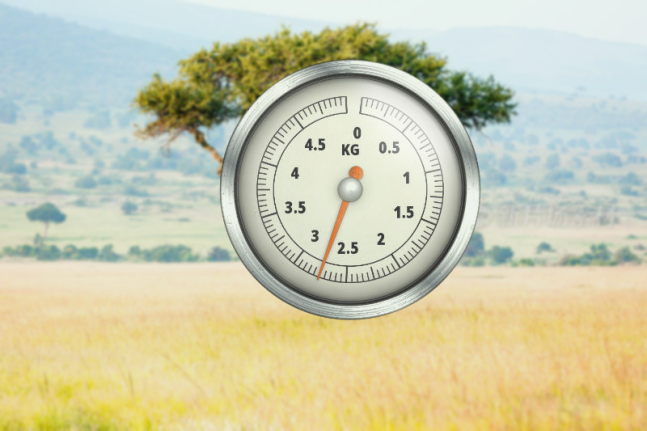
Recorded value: 2.75; kg
